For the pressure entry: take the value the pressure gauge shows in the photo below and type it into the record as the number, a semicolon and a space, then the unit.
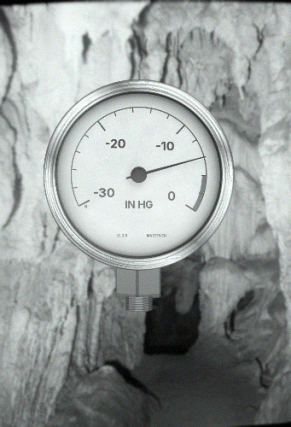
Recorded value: -6; inHg
